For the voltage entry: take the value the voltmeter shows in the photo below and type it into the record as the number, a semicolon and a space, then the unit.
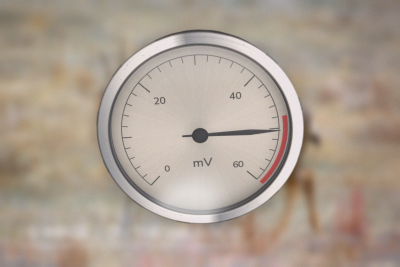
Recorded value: 50; mV
